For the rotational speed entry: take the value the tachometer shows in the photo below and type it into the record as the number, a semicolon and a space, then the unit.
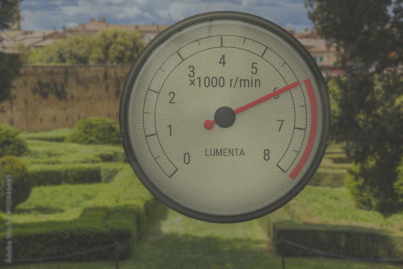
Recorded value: 6000; rpm
